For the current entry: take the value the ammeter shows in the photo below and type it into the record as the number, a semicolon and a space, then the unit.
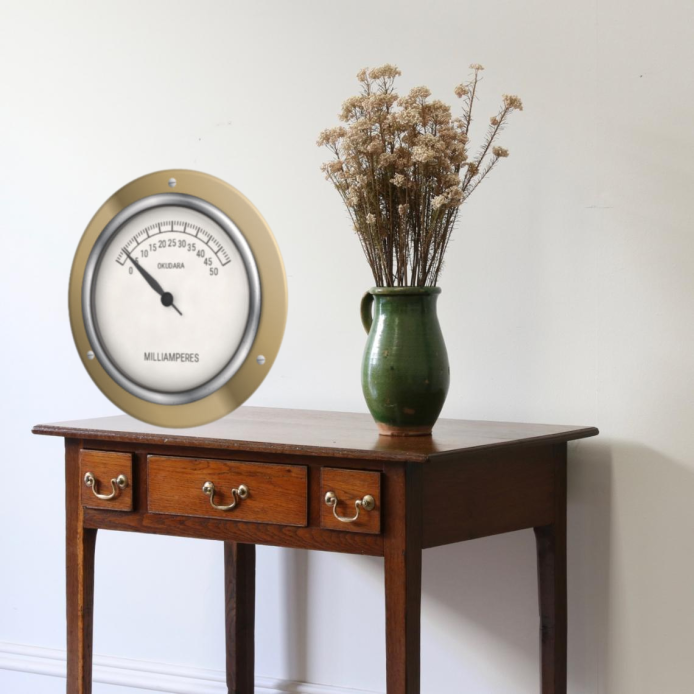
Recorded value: 5; mA
